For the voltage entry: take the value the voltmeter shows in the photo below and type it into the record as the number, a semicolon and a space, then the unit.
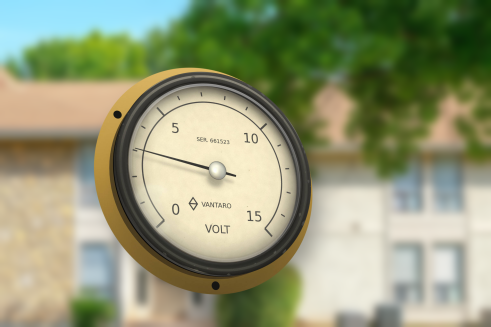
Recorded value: 3; V
